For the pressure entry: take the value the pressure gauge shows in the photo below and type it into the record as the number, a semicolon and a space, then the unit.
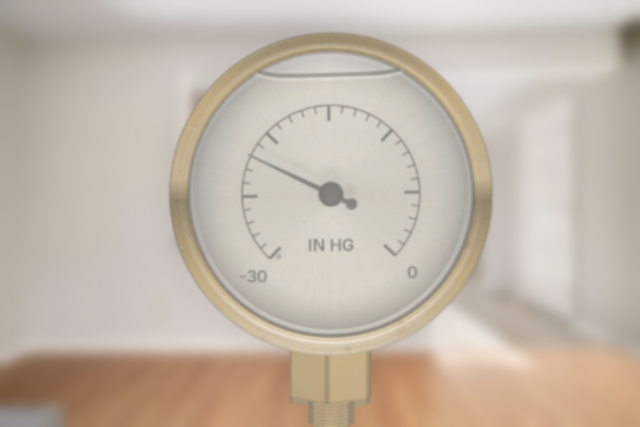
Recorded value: -22; inHg
